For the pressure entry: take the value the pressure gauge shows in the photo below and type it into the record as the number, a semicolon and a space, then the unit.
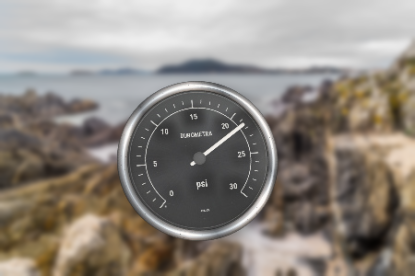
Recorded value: 21.5; psi
